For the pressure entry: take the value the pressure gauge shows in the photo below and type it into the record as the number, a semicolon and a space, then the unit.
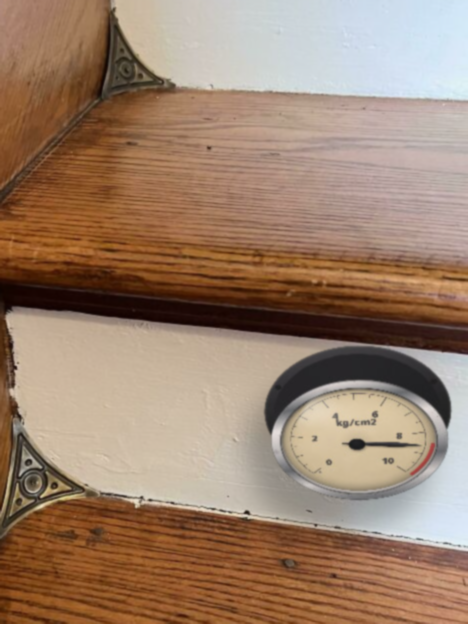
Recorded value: 8.5; kg/cm²
